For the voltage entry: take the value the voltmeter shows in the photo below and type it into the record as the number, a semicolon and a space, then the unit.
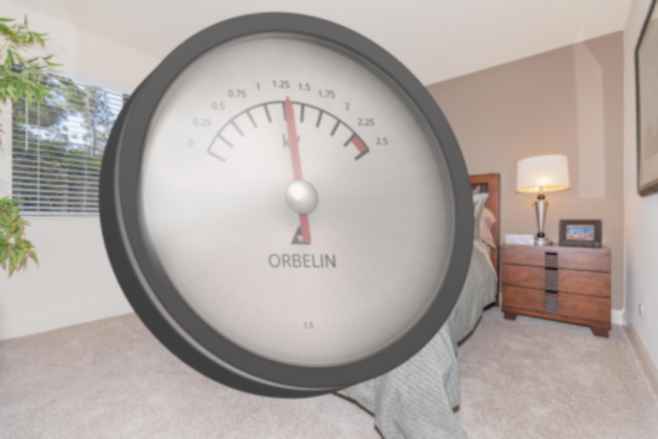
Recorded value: 1.25; kV
